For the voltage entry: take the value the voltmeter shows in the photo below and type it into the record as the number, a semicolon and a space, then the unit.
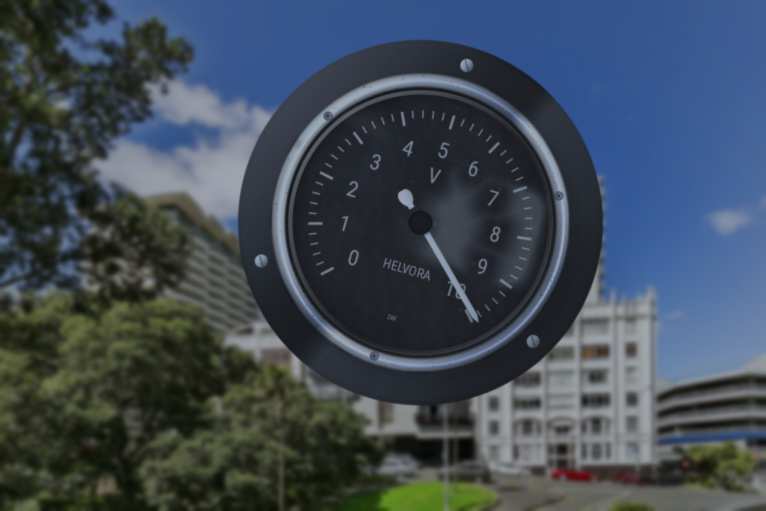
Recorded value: 9.9; V
